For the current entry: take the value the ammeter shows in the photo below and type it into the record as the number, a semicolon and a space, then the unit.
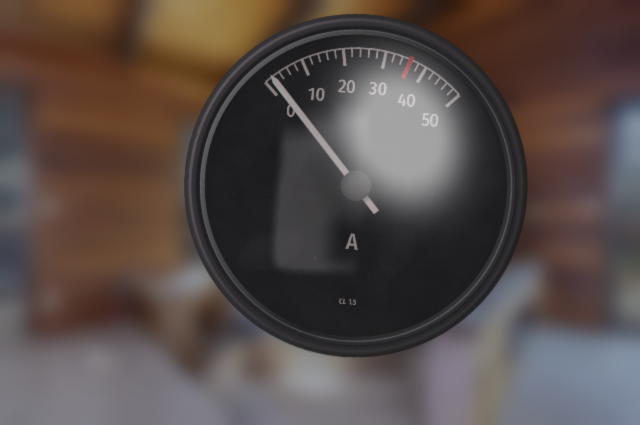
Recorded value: 2; A
